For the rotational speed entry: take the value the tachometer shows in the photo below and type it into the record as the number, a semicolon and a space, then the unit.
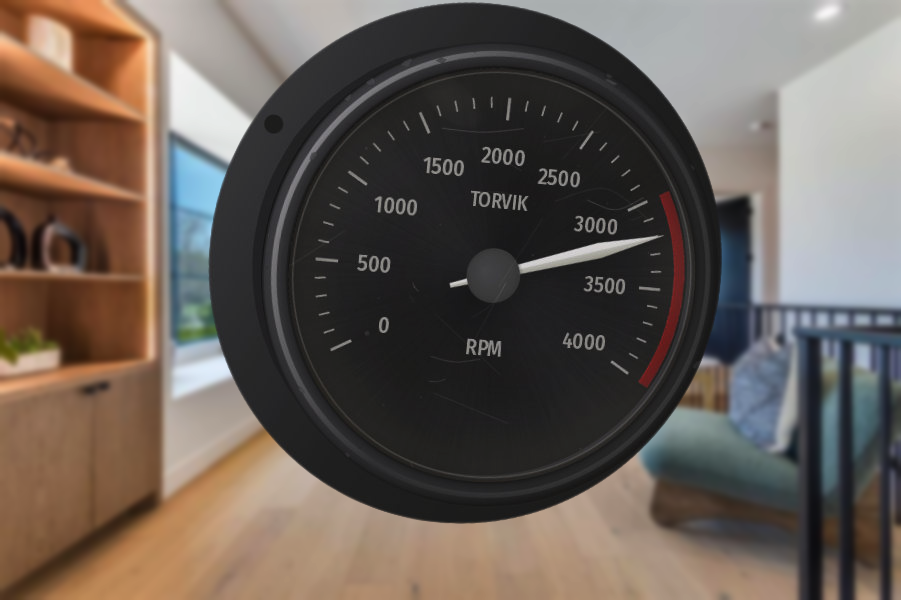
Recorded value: 3200; rpm
